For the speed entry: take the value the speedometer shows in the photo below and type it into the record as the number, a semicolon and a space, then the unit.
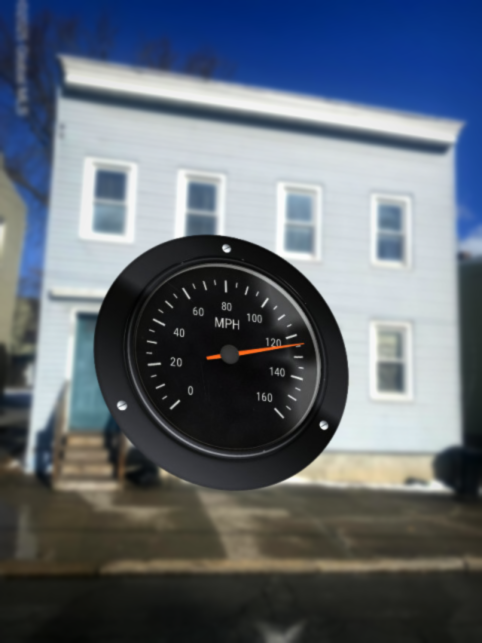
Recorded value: 125; mph
